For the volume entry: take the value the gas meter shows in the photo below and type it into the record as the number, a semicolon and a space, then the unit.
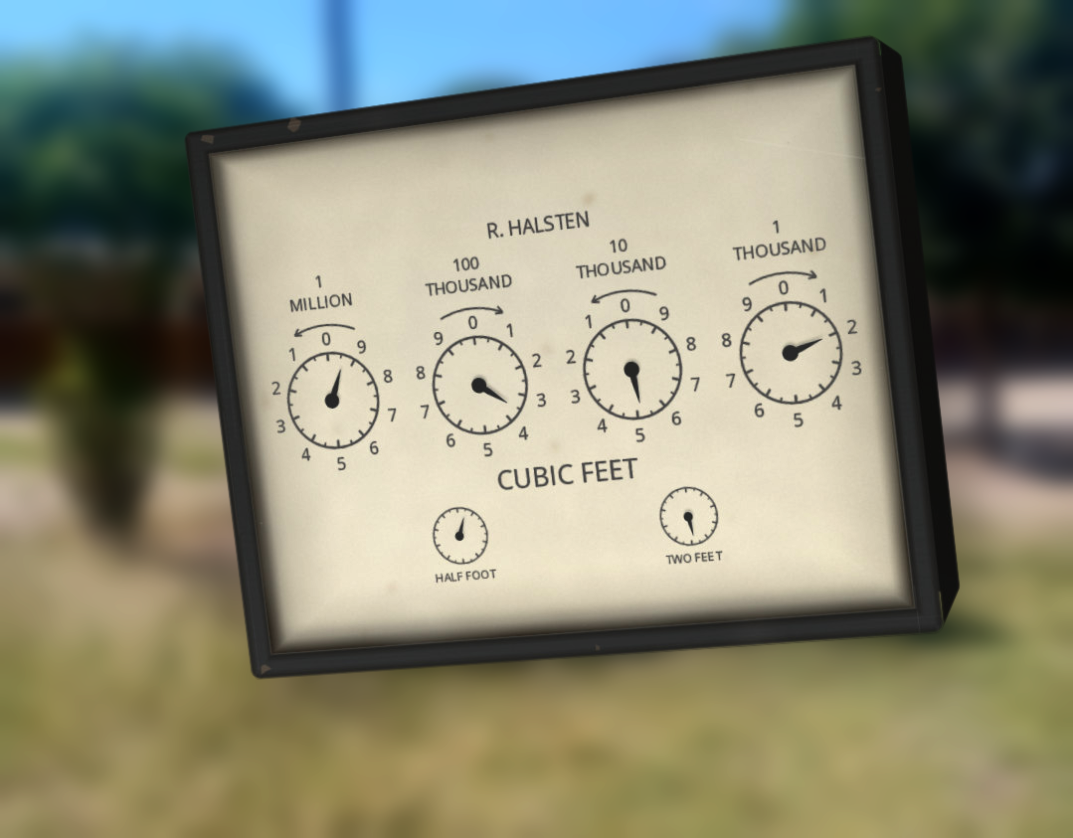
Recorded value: 935200; ft³
